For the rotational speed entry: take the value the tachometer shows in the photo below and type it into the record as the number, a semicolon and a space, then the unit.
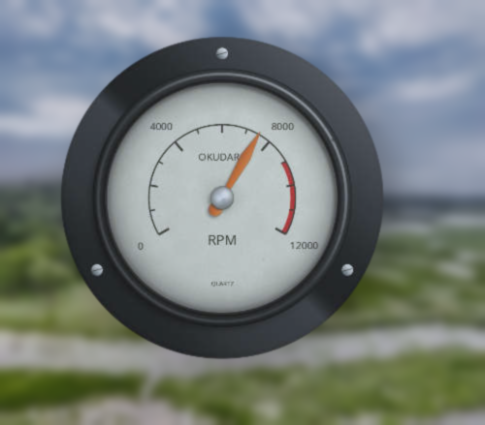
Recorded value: 7500; rpm
